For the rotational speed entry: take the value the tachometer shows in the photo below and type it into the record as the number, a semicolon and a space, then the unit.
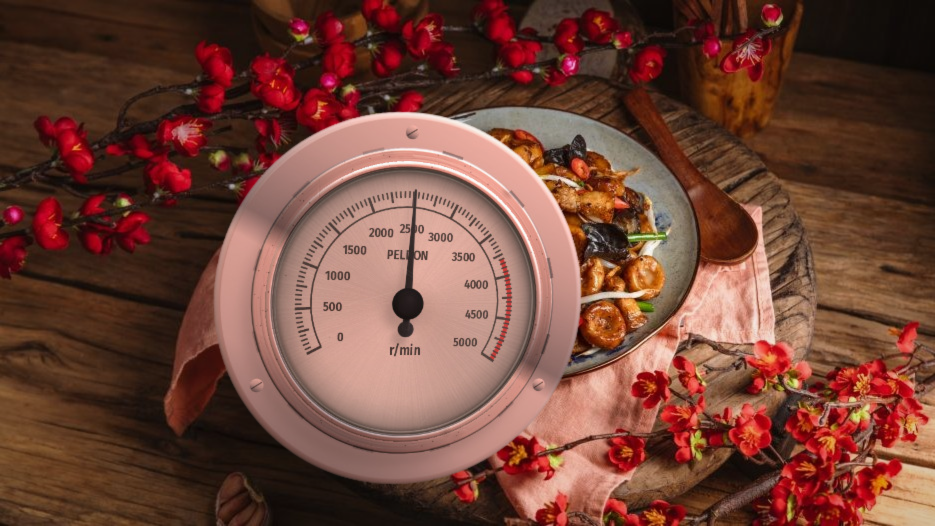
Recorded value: 2500; rpm
